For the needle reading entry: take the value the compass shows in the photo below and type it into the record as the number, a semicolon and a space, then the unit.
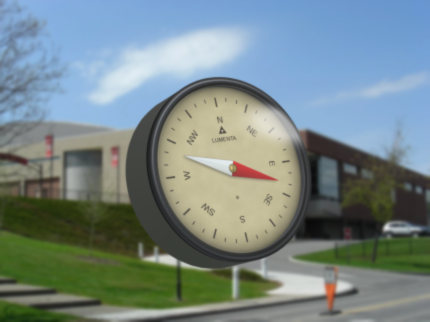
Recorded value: 110; °
